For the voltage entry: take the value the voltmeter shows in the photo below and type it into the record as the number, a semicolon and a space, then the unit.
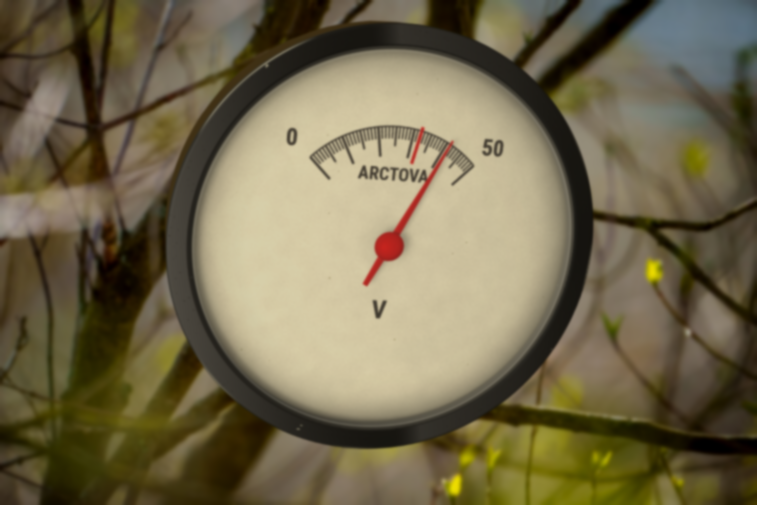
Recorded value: 40; V
